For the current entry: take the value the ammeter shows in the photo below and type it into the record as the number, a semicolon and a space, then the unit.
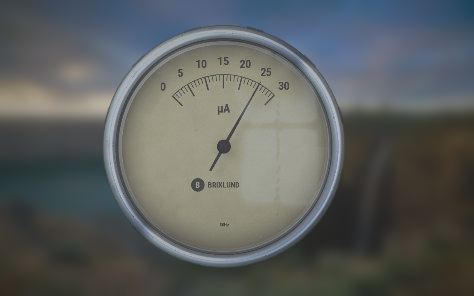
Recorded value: 25; µA
